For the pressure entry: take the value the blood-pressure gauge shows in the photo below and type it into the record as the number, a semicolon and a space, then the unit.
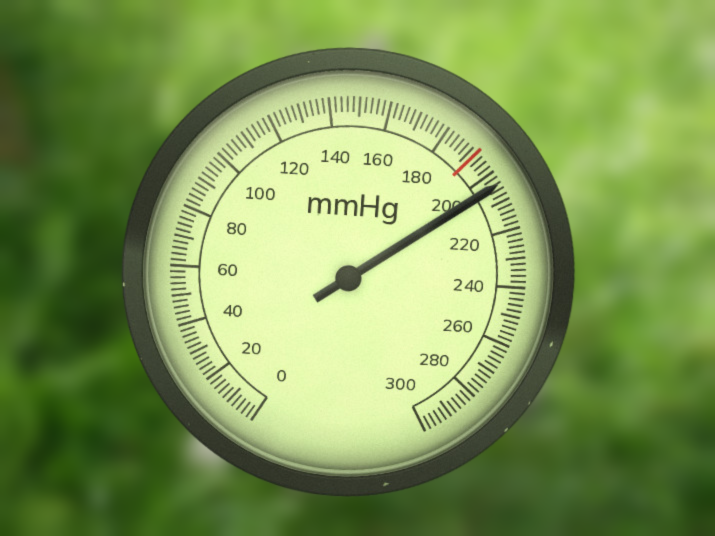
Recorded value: 204; mmHg
